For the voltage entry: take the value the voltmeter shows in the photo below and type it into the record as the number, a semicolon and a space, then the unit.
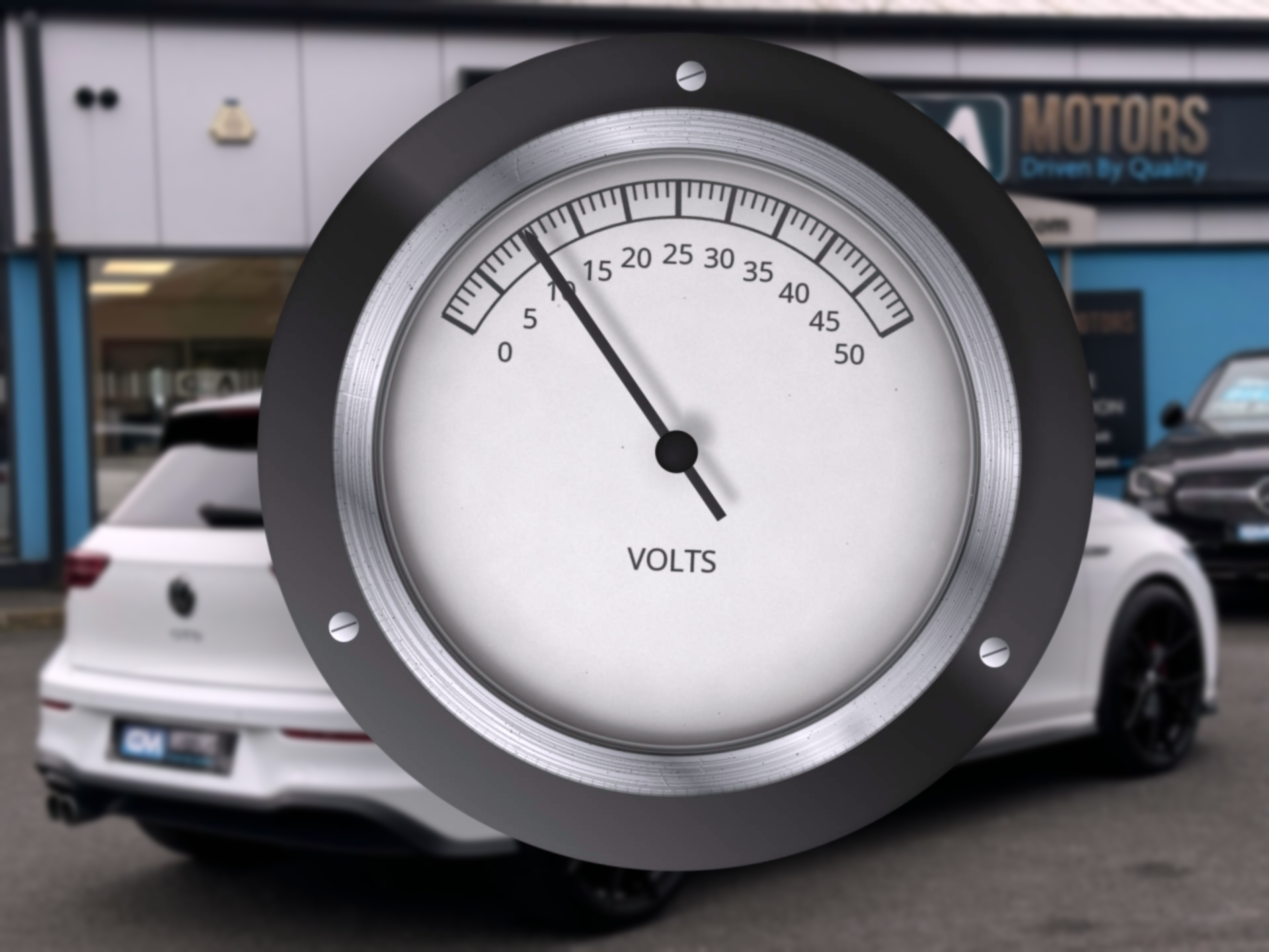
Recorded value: 10.5; V
